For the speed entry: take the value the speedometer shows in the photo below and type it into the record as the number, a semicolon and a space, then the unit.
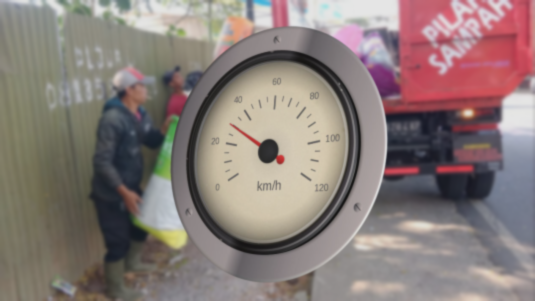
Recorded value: 30; km/h
